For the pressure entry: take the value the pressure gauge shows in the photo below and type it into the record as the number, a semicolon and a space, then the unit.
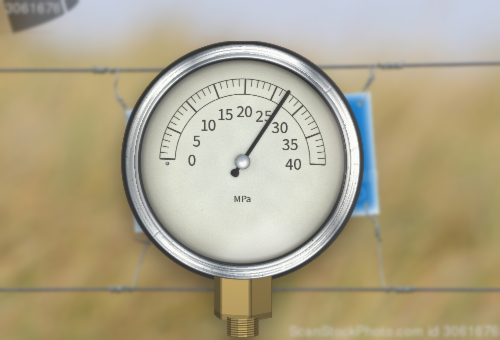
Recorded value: 27; MPa
